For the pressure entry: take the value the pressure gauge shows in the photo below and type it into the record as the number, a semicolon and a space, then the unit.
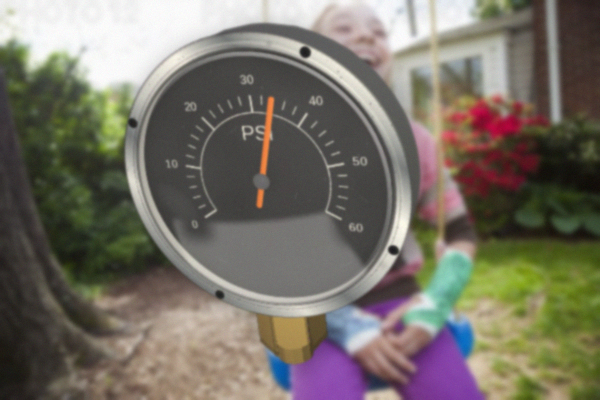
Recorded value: 34; psi
